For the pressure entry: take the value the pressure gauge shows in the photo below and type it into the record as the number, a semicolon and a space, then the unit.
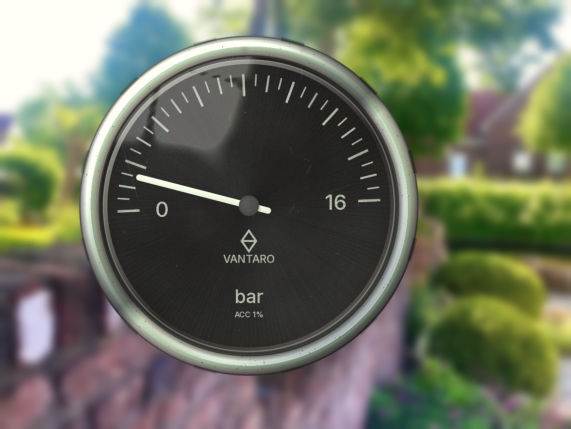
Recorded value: 1.5; bar
